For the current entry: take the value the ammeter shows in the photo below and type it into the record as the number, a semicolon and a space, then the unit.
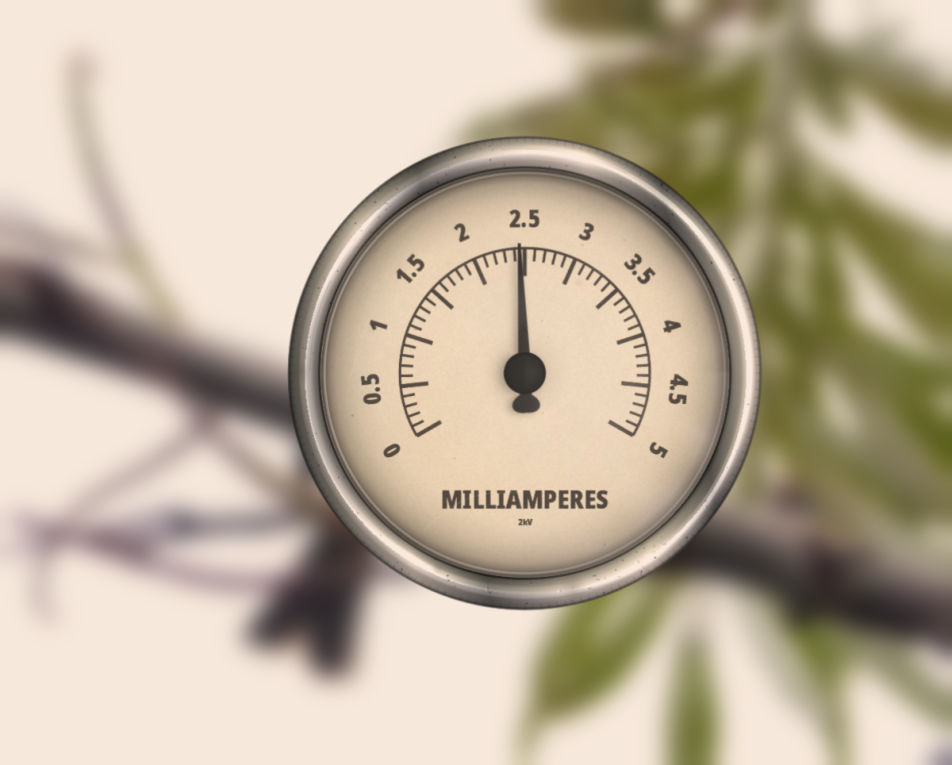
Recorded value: 2.45; mA
